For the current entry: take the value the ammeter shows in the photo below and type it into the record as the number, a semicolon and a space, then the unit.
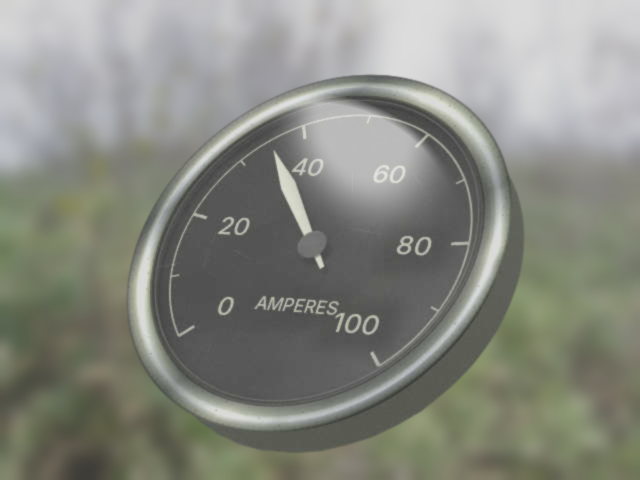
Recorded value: 35; A
